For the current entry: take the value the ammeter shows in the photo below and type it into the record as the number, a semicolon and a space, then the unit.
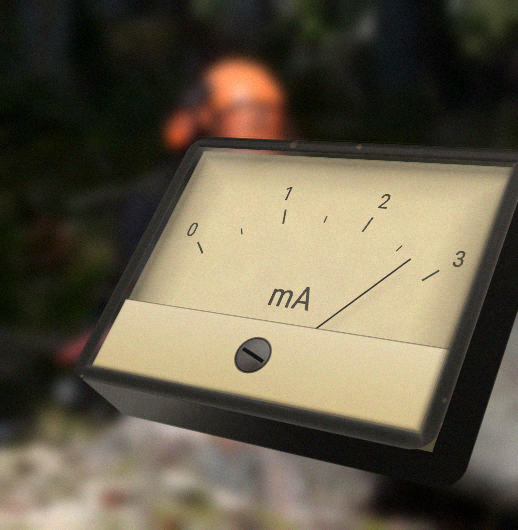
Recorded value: 2.75; mA
